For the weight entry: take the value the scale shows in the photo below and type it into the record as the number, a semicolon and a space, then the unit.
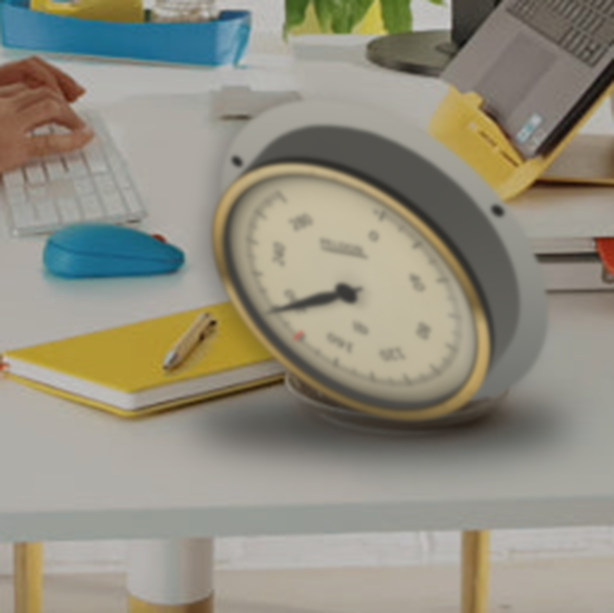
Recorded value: 200; lb
